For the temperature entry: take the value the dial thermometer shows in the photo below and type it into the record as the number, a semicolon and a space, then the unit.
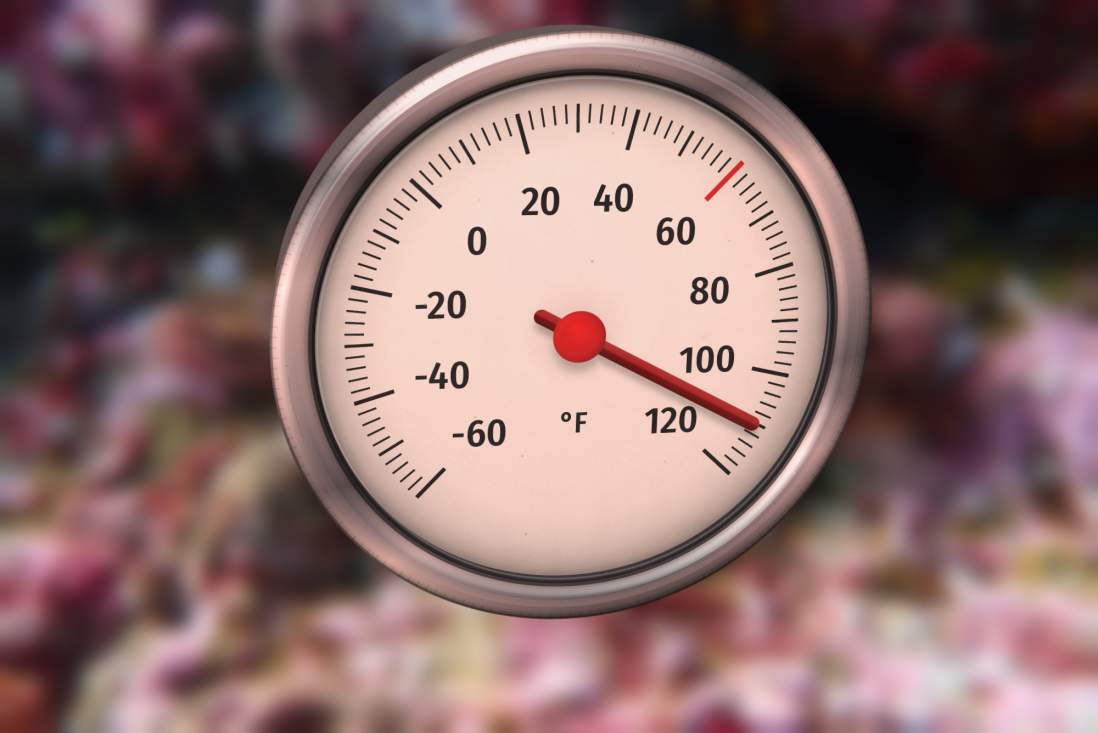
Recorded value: 110; °F
